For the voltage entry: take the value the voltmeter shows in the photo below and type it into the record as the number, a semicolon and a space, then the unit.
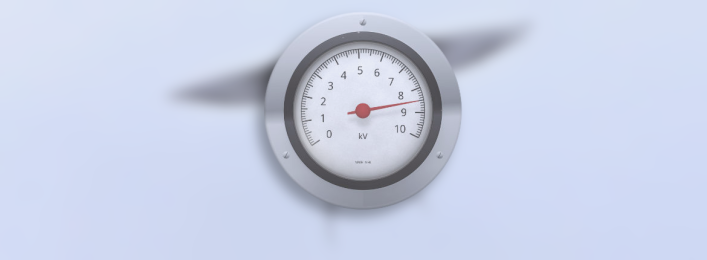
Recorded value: 8.5; kV
